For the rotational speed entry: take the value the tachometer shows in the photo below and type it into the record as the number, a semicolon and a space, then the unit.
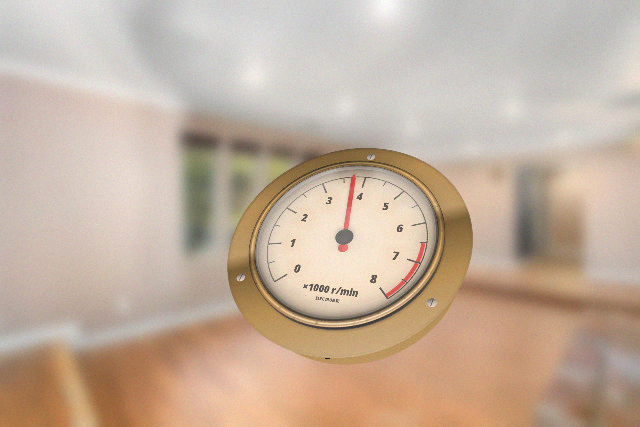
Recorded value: 3750; rpm
